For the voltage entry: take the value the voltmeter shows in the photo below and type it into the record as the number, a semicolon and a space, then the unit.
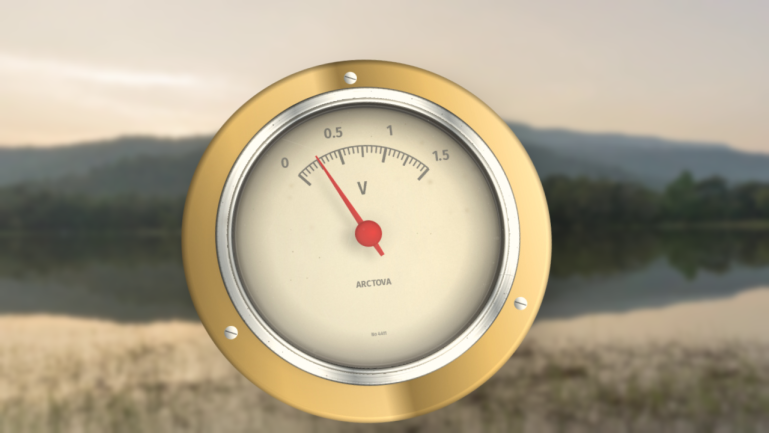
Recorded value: 0.25; V
